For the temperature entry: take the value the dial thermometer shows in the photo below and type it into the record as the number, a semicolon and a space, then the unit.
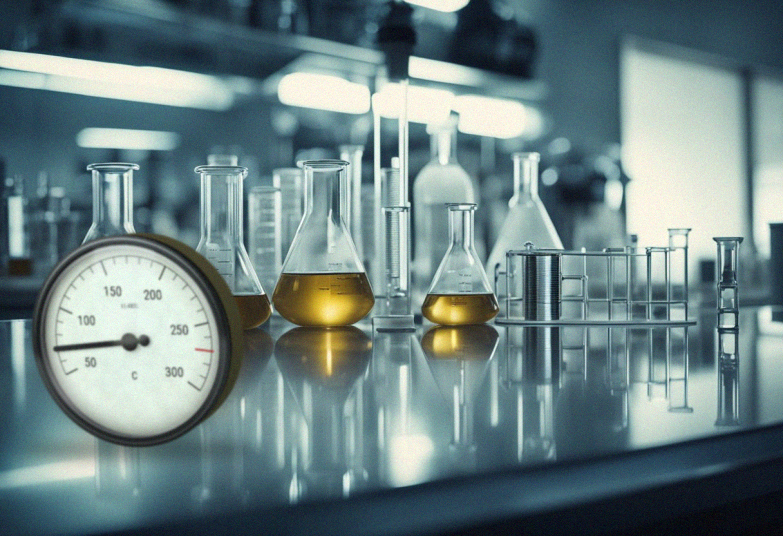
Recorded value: 70; °C
